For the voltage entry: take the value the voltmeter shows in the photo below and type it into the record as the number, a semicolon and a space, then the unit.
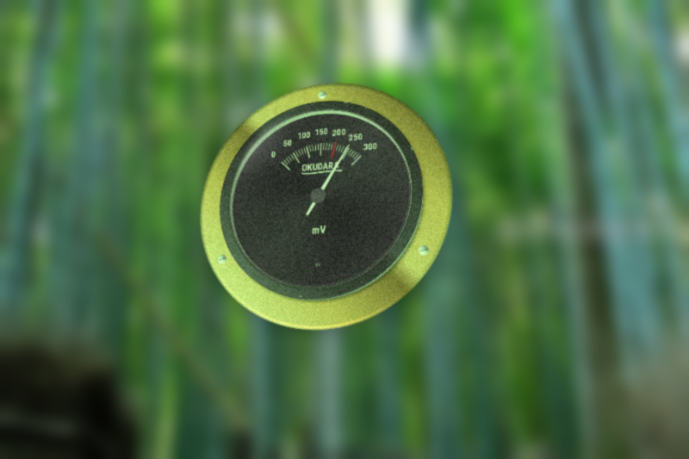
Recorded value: 250; mV
